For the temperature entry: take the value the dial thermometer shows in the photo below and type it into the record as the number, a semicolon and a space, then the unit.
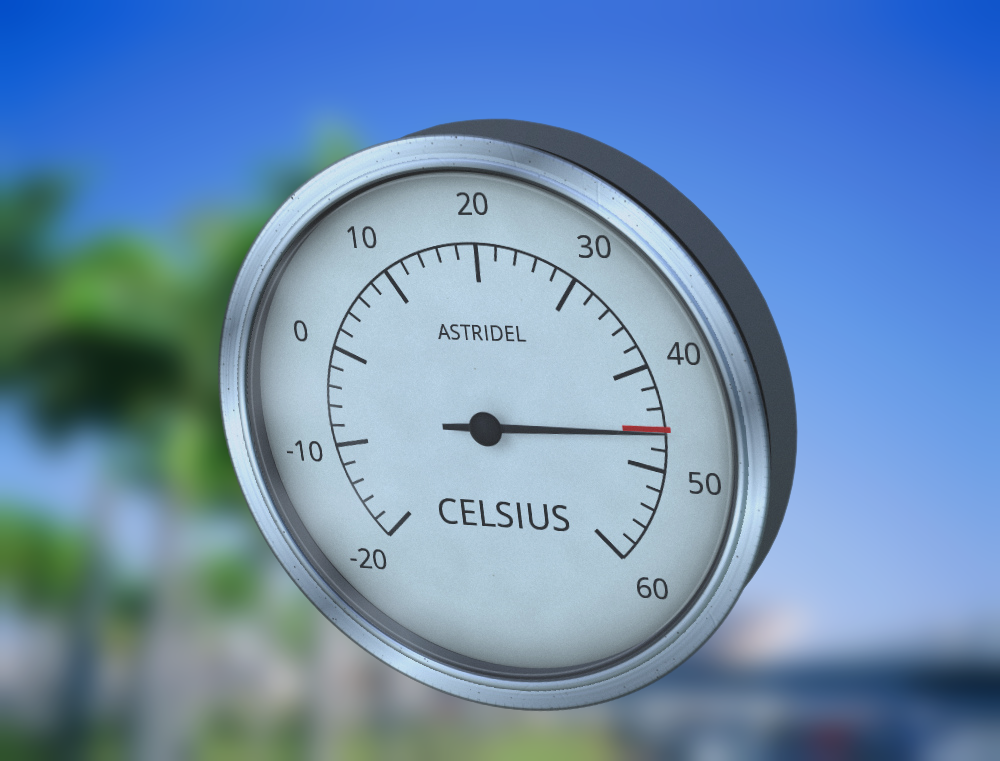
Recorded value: 46; °C
